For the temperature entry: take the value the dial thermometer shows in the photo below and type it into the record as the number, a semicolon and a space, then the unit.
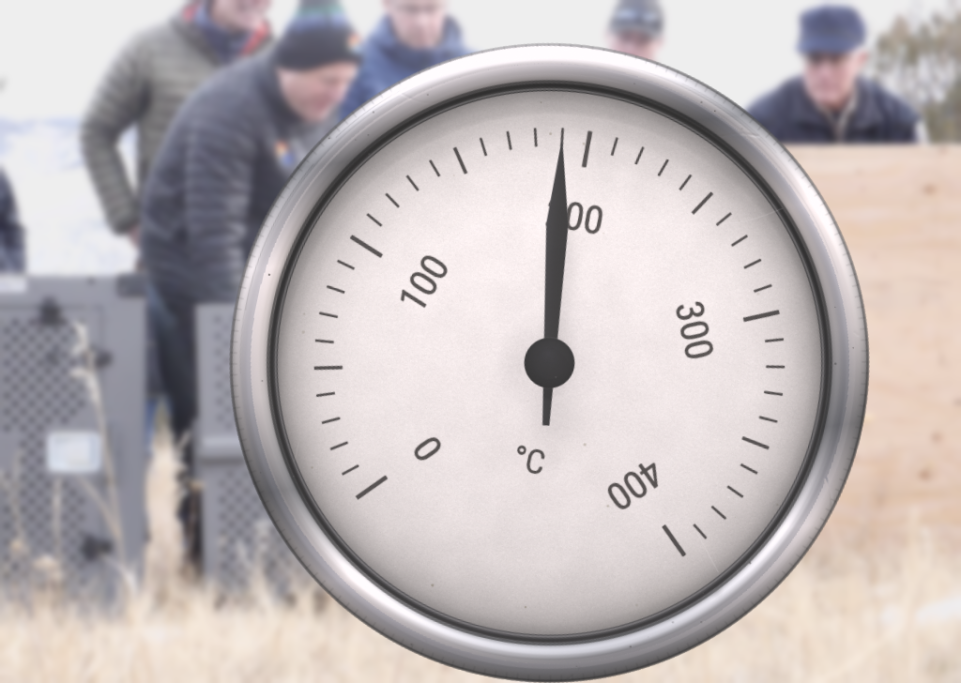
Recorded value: 190; °C
